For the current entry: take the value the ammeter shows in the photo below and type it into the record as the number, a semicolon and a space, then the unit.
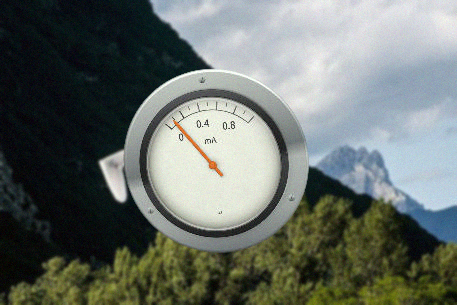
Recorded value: 0.1; mA
